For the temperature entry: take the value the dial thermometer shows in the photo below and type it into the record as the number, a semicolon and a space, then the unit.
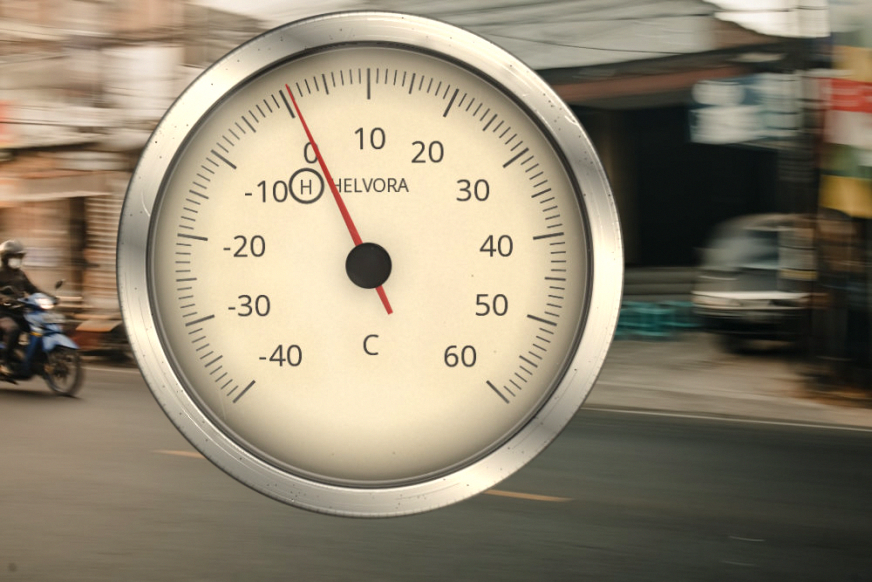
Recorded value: 1; °C
